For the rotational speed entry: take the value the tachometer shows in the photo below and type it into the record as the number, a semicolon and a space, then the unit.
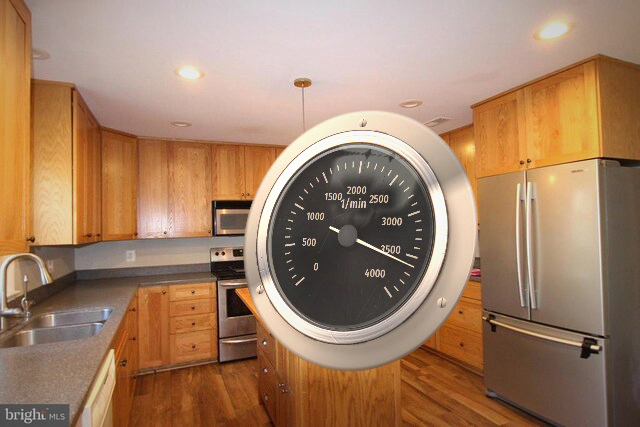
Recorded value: 3600; rpm
